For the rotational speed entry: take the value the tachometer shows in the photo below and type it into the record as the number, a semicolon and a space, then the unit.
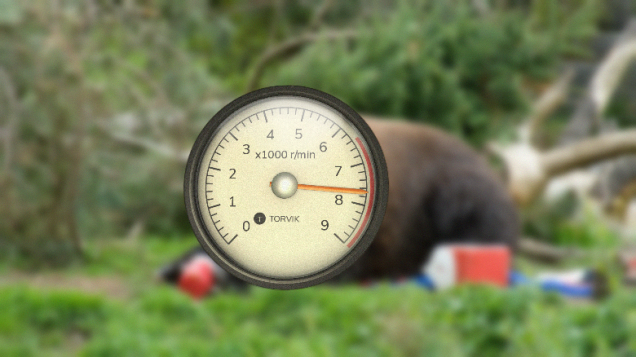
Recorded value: 7700; rpm
